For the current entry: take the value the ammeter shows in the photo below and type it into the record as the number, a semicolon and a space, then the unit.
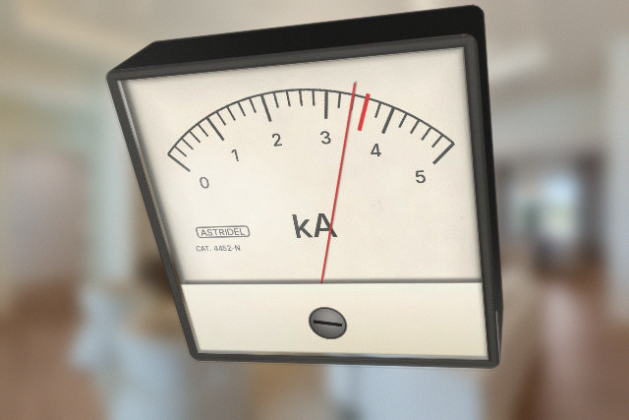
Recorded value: 3.4; kA
